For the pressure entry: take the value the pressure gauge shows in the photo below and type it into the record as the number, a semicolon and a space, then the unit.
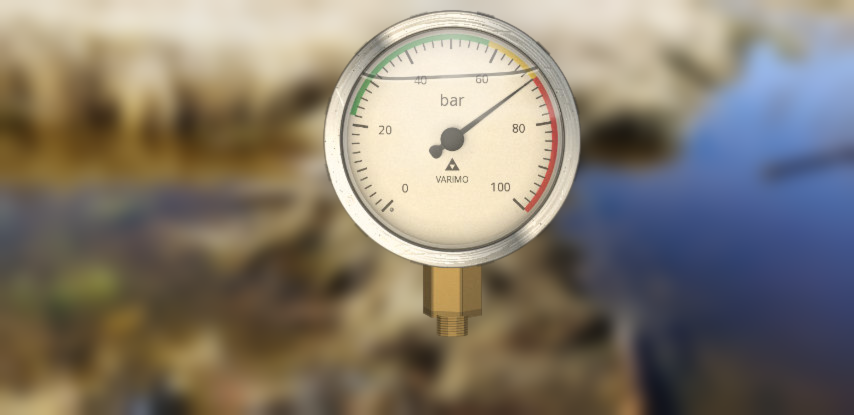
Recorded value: 70; bar
